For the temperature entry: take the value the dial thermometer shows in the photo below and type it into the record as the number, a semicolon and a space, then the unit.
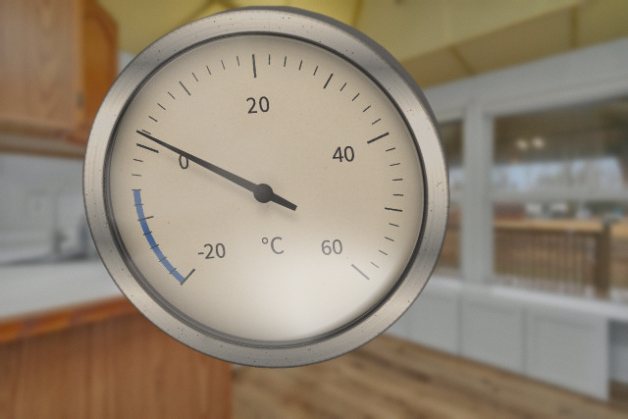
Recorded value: 2; °C
